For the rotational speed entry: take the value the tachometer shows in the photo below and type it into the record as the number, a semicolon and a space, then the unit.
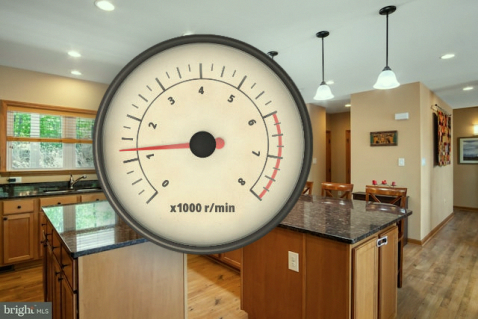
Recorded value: 1250; rpm
